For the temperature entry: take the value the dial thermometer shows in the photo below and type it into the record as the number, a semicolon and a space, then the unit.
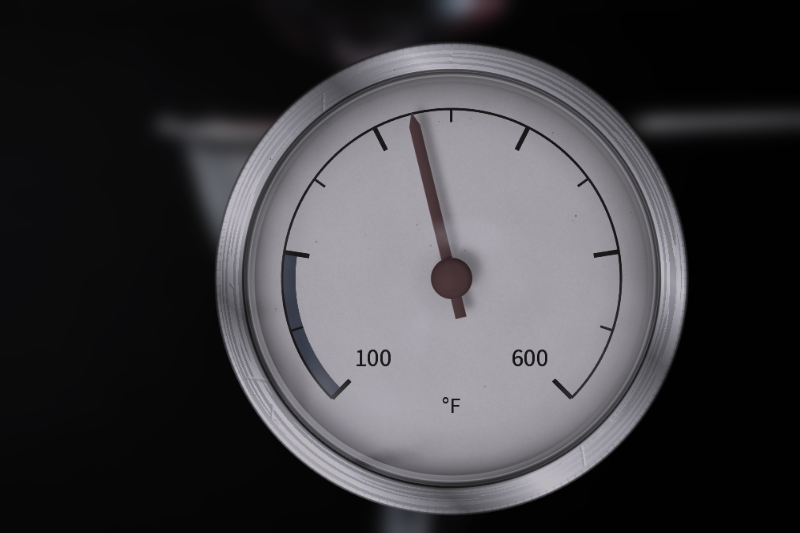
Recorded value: 325; °F
